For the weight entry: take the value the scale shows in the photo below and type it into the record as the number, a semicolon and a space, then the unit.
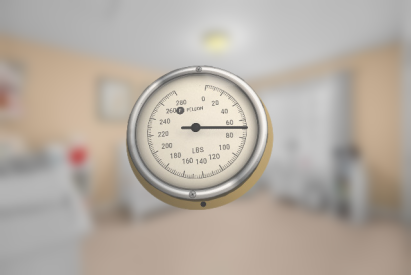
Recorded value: 70; lb
